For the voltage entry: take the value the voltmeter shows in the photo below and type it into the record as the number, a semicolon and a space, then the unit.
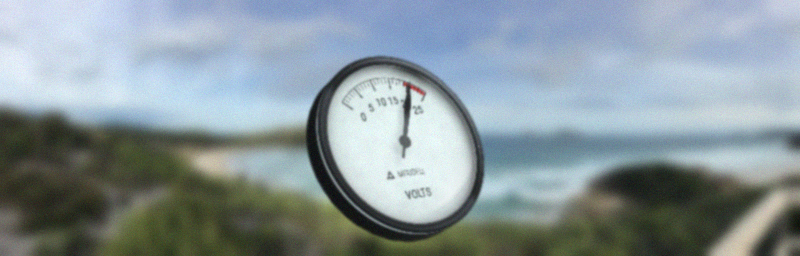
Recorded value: 20; V
